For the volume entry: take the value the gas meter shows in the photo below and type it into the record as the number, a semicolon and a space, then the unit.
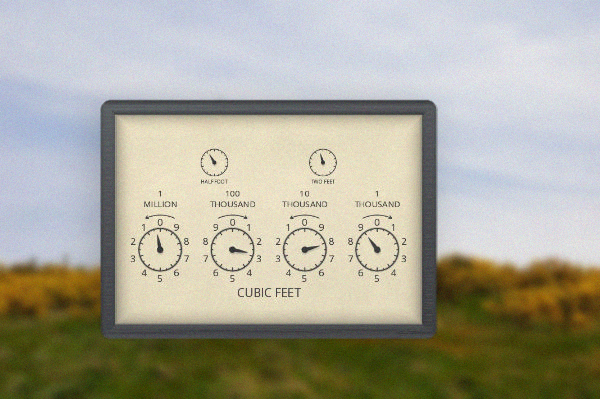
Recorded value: 27900; ft³
